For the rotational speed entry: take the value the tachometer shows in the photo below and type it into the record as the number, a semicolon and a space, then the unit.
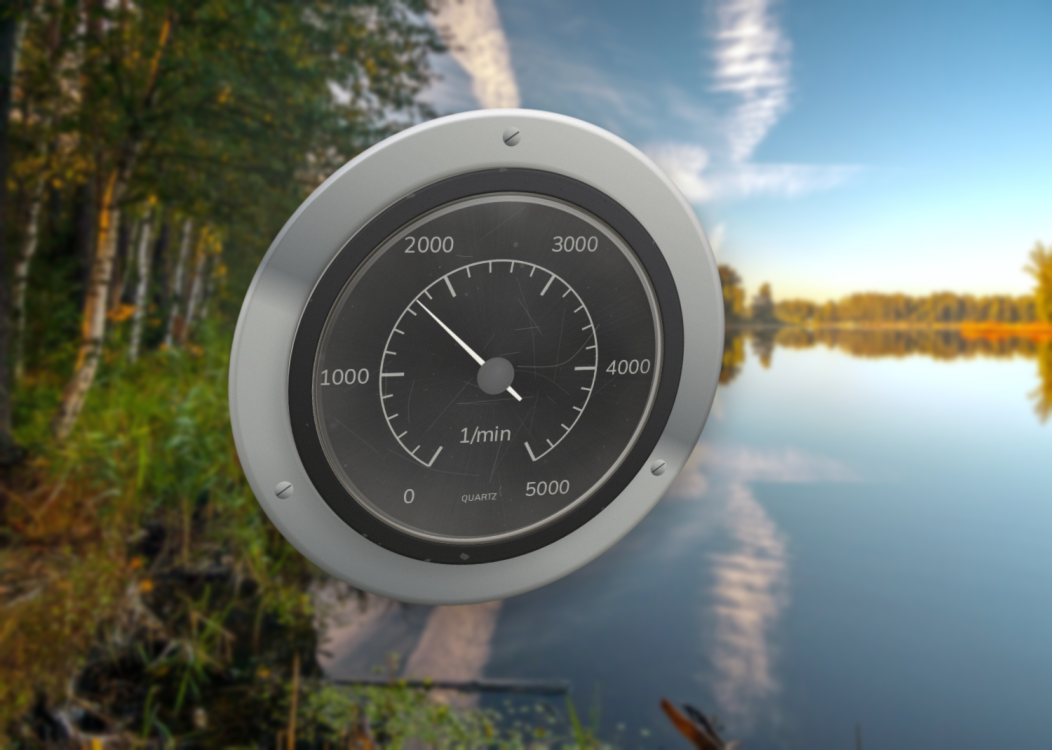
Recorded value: 1700; rpm
